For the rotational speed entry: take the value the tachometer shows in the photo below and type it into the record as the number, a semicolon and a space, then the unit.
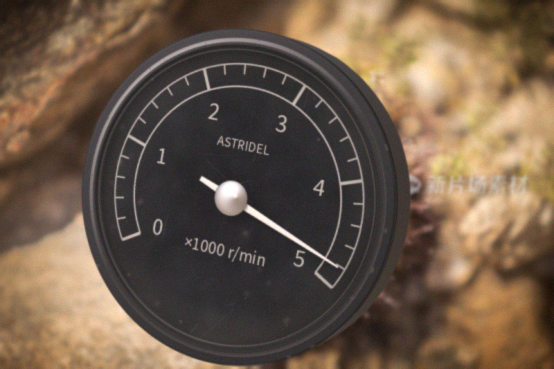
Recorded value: 4800; rpm
